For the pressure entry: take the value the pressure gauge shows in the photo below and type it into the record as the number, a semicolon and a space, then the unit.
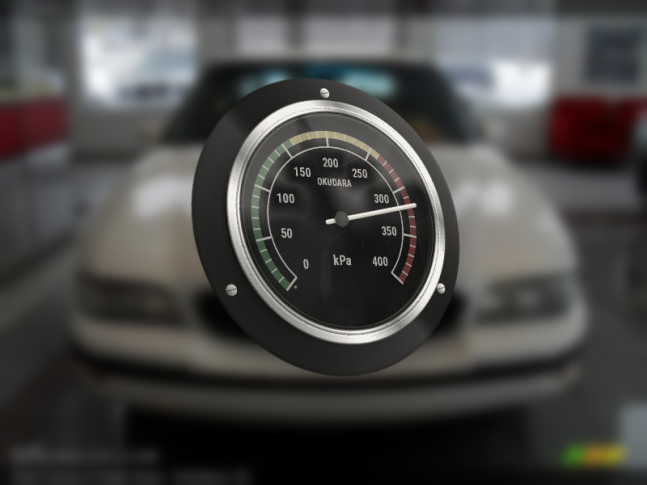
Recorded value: 320; kPa
